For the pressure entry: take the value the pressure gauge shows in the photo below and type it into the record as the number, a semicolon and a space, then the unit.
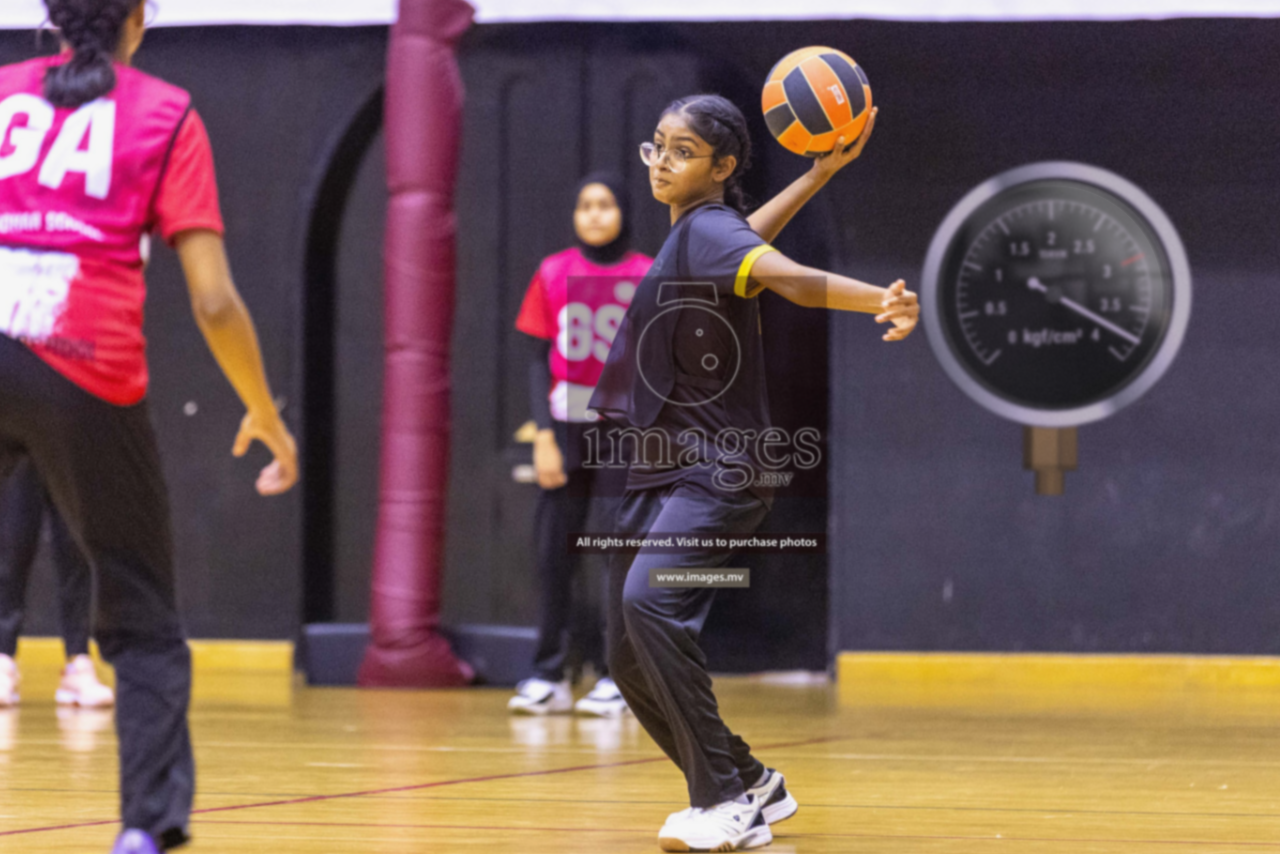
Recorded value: 3.8; kg/cm²
